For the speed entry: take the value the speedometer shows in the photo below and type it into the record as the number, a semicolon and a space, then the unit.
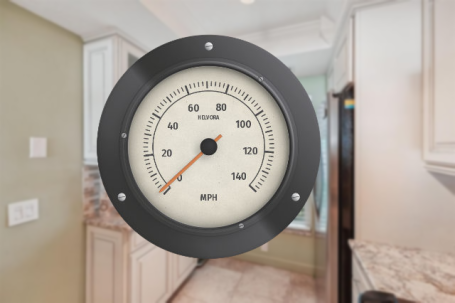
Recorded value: 2; mph
